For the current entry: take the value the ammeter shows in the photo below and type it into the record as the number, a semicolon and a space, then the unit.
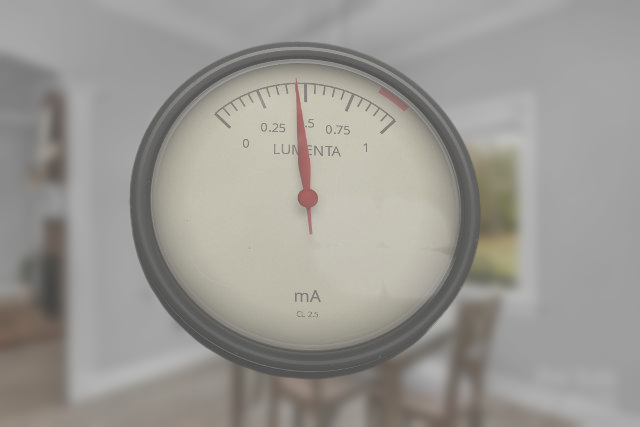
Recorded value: 0.45; mA
